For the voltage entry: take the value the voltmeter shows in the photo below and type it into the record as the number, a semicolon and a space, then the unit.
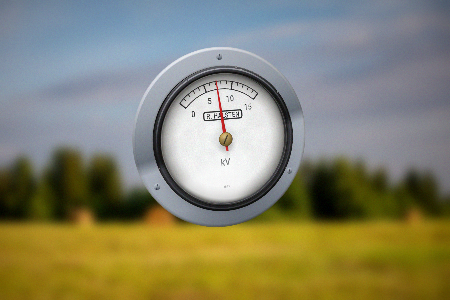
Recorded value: 7; kV
